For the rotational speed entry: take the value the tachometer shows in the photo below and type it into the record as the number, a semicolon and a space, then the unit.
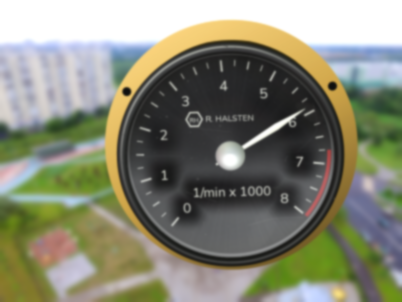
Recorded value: 5875; rpm
